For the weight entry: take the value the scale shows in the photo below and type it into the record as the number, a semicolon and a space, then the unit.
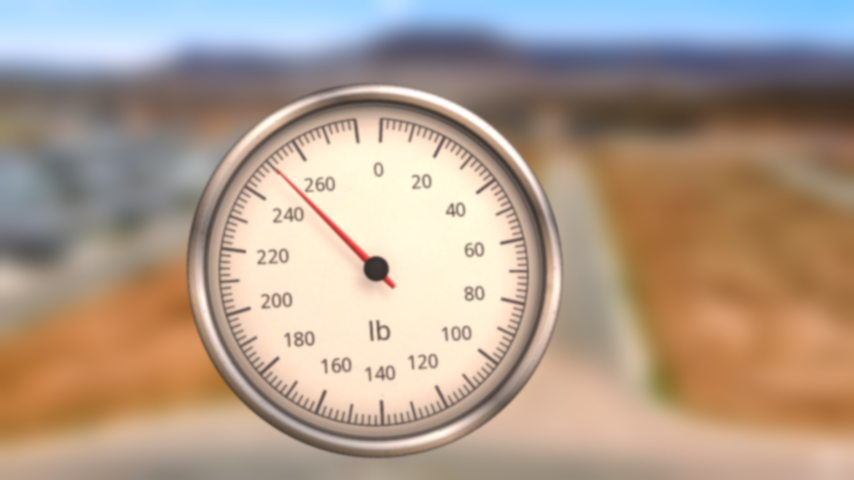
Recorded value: 250; lb
